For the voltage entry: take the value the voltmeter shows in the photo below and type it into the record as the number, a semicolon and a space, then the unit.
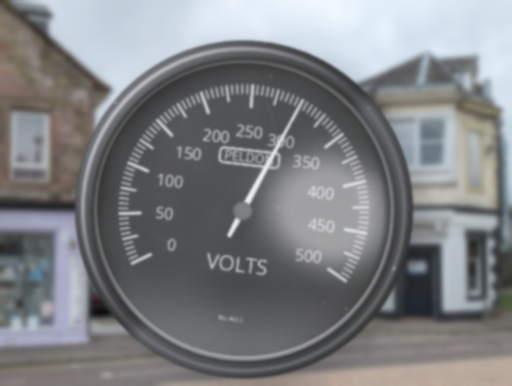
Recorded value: 300; V
